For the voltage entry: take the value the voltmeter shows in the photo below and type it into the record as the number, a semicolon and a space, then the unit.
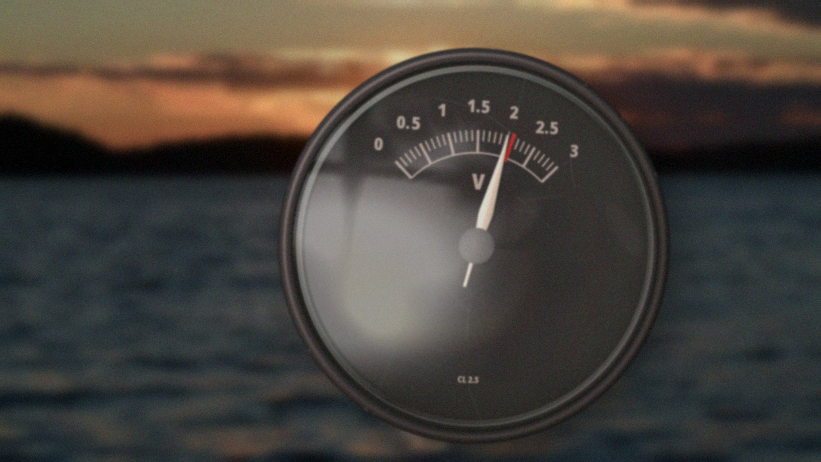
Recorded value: 2; V
